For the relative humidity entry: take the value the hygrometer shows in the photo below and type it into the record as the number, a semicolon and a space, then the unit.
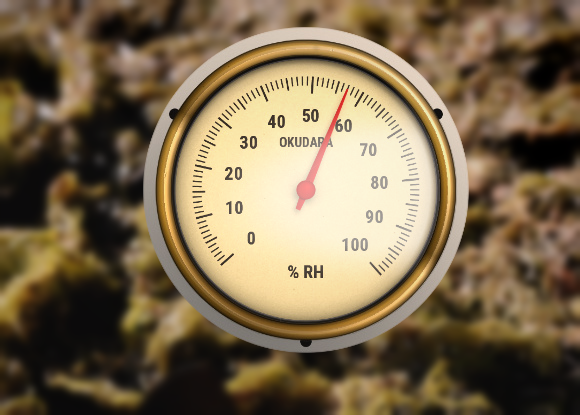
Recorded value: 57; %
